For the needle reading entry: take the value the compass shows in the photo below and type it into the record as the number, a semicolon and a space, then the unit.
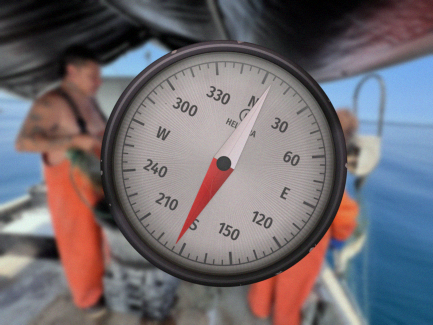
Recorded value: 185; °
